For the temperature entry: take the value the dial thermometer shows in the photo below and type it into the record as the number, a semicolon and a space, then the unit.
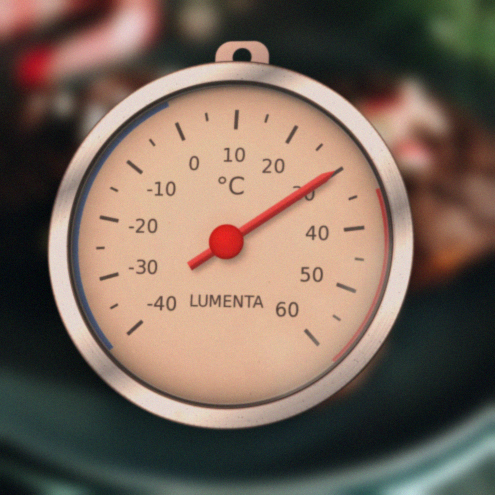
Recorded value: 30; °C
